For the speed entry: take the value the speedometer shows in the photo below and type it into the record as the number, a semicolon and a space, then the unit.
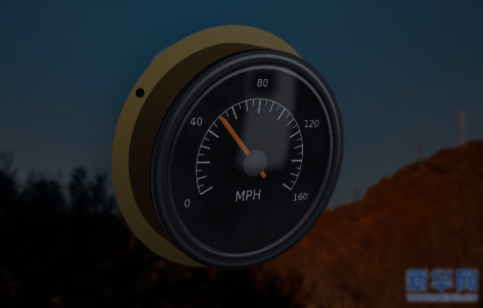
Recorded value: 50; mph
